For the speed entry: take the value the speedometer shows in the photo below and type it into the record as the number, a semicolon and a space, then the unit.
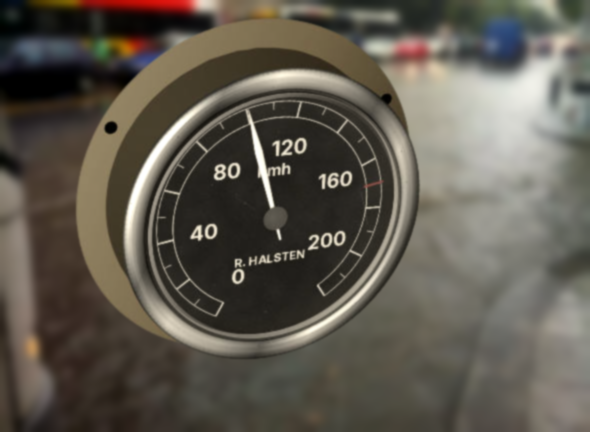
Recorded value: 100; km/h
